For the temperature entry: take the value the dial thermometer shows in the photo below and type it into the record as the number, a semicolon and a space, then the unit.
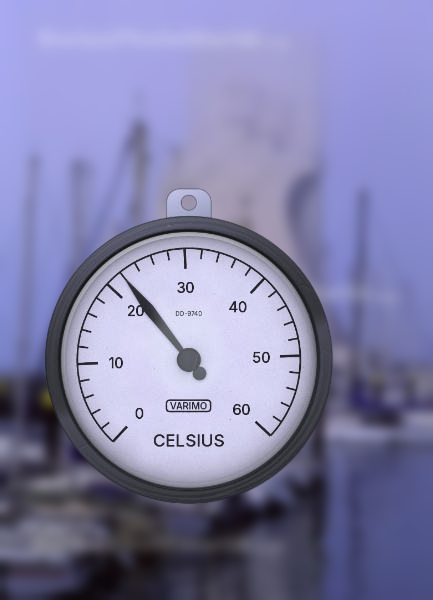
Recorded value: 22; °C
